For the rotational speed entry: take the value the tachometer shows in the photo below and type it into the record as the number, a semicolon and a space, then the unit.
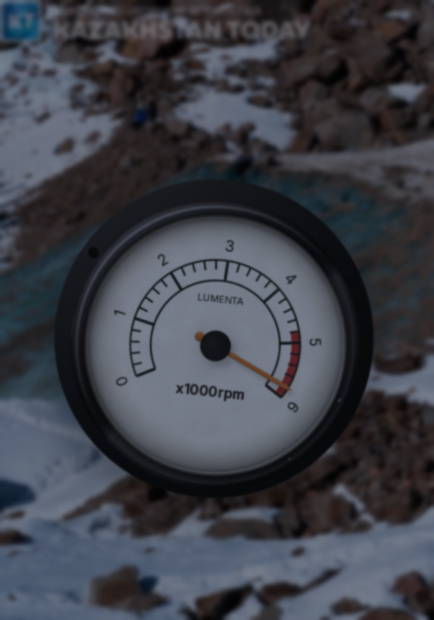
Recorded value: 5800; rpm
